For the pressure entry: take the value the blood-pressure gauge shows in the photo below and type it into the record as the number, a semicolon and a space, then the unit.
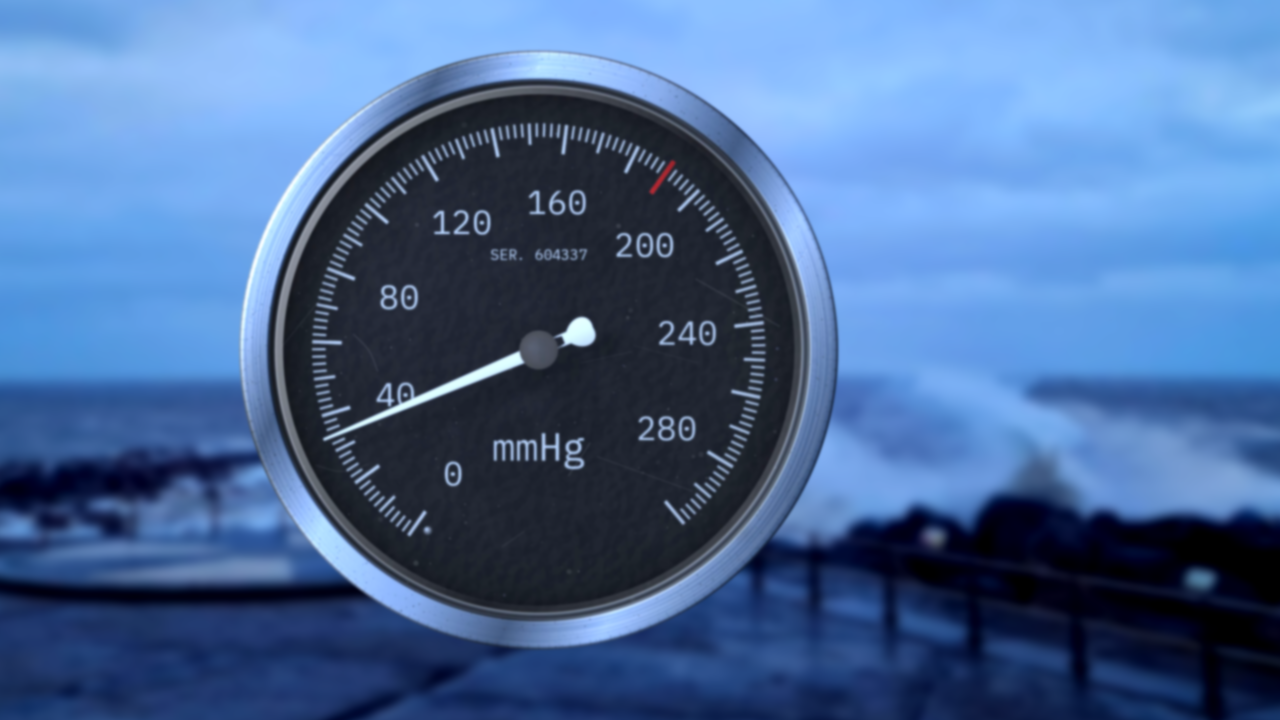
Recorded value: 34; mmHg
